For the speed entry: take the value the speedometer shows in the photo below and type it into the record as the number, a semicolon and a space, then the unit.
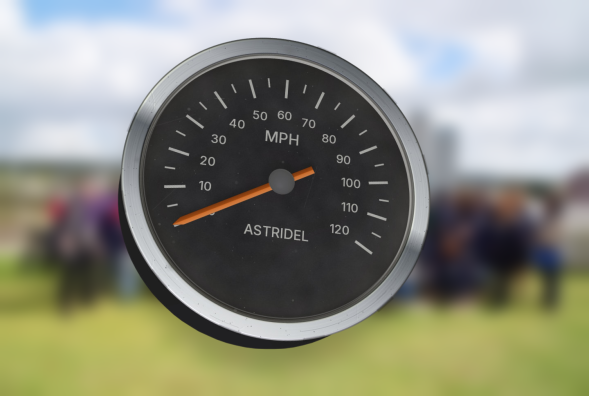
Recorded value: 0; mph
